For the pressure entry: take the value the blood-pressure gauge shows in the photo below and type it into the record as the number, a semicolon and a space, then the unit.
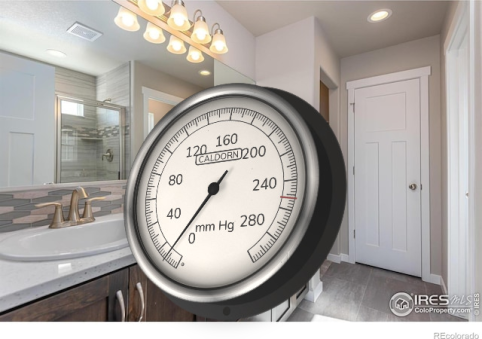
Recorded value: 10; mmHg
